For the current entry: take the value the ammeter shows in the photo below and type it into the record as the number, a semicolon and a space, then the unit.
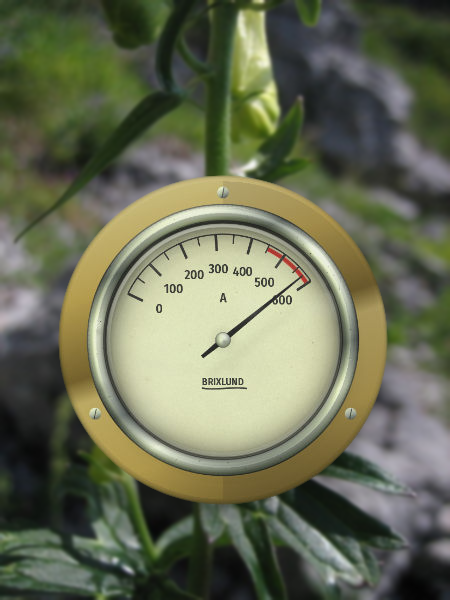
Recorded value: 575; A
